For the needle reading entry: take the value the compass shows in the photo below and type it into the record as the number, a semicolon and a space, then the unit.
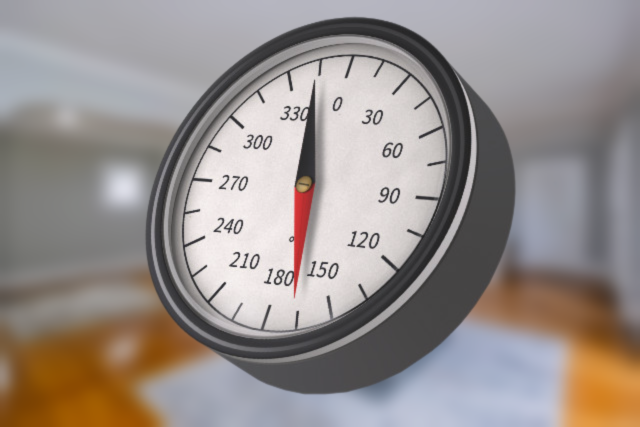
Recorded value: 165; °
